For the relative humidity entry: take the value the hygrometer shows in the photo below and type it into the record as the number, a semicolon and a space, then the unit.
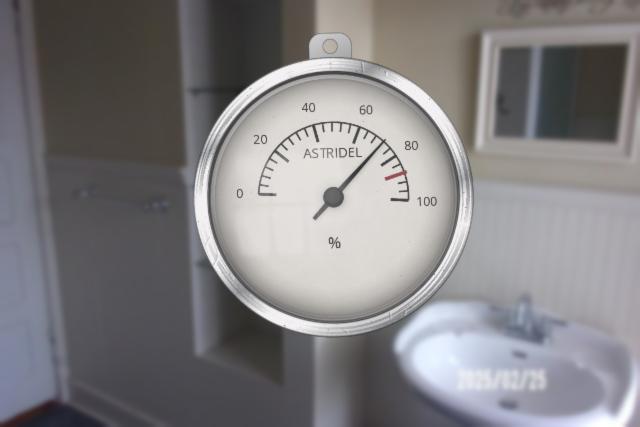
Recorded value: 72; %
